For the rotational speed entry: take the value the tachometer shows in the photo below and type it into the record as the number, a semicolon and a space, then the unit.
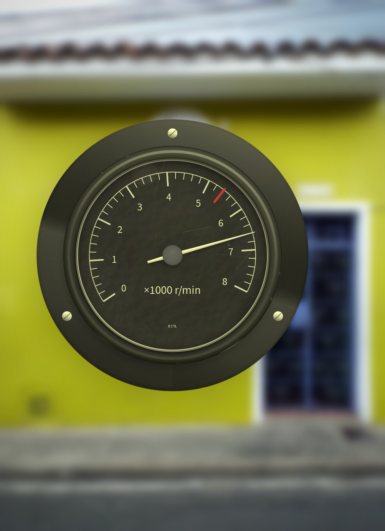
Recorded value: 6600; rpm
